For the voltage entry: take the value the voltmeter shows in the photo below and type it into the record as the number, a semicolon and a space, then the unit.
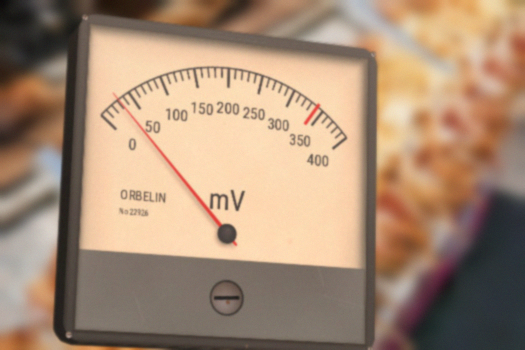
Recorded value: 30; mV
